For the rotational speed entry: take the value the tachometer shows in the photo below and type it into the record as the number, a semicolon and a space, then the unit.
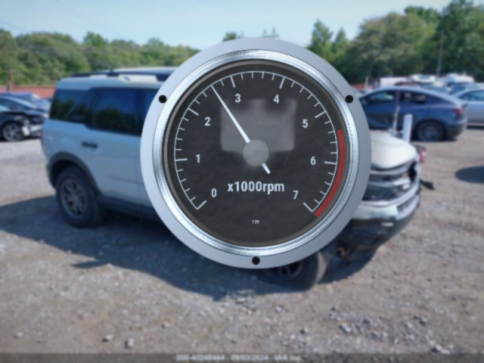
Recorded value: 2600; rpm
